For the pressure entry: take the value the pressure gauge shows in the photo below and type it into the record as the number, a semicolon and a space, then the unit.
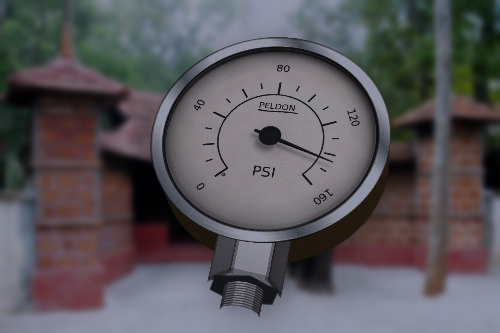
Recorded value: 145; psi
